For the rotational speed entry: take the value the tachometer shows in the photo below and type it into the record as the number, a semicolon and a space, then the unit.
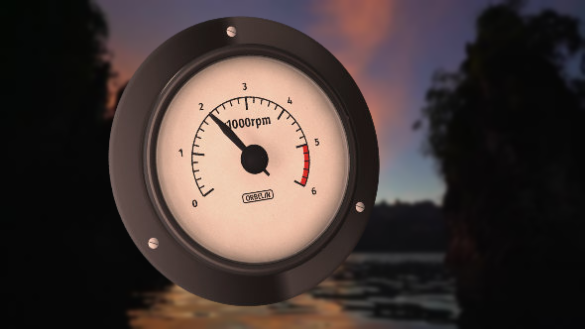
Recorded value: 2000; rpm
